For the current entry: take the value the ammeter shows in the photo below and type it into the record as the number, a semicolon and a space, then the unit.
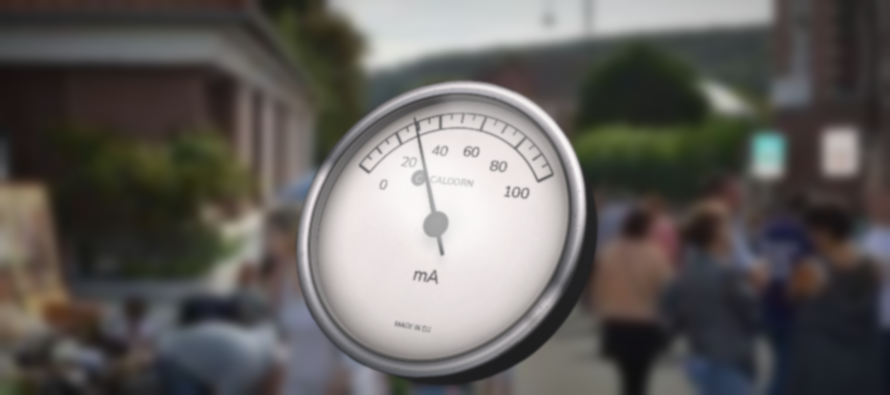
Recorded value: 30; mA
